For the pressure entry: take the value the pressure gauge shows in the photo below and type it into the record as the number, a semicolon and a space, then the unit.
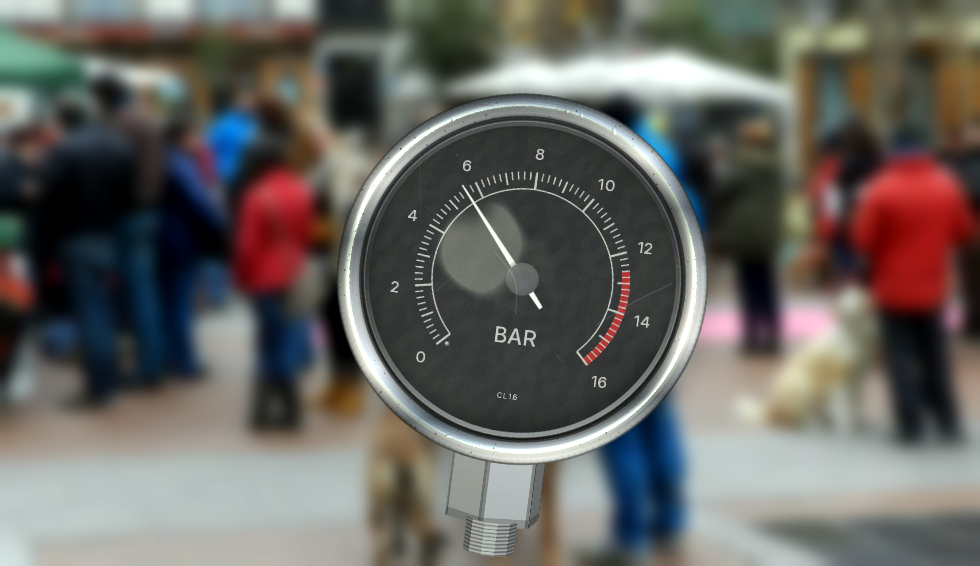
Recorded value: 5.6; bar
